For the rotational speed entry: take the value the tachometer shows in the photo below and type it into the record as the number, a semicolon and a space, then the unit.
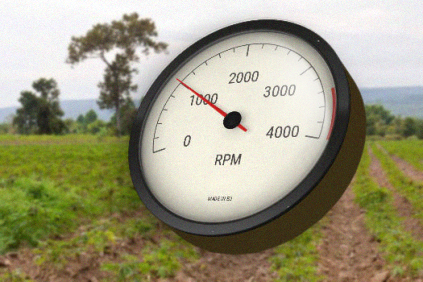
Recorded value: 1000; rpm
